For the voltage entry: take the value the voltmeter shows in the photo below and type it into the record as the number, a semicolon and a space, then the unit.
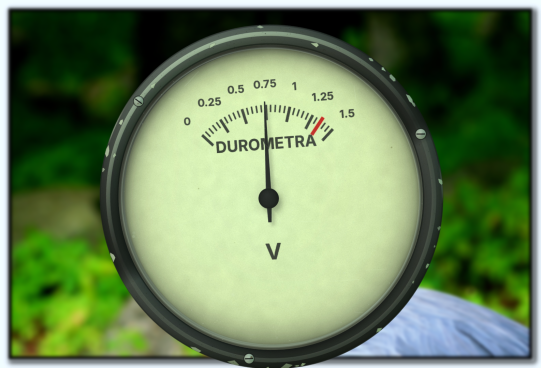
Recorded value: 0.75; V
